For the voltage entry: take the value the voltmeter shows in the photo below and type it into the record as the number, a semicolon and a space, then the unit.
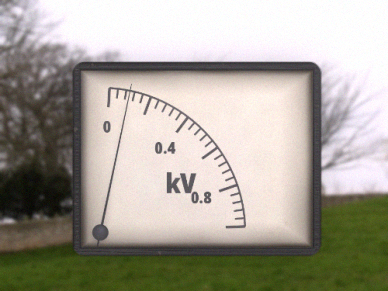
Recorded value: 0.1; kV
